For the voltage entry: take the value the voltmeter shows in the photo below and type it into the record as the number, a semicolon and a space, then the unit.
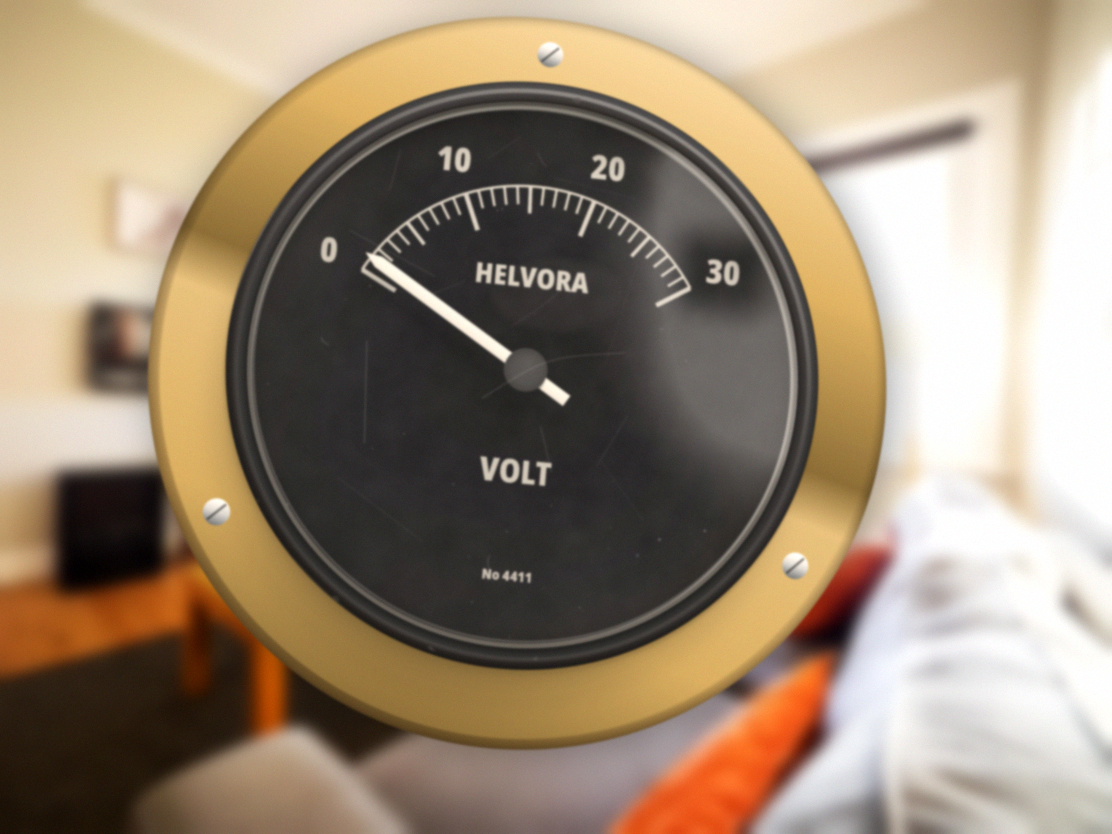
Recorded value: 1; V
